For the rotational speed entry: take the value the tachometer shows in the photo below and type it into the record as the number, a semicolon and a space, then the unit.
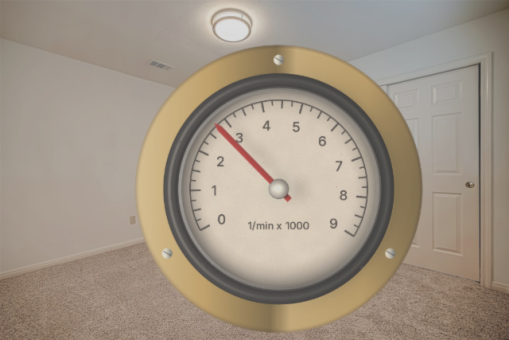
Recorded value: 2750; rpm
